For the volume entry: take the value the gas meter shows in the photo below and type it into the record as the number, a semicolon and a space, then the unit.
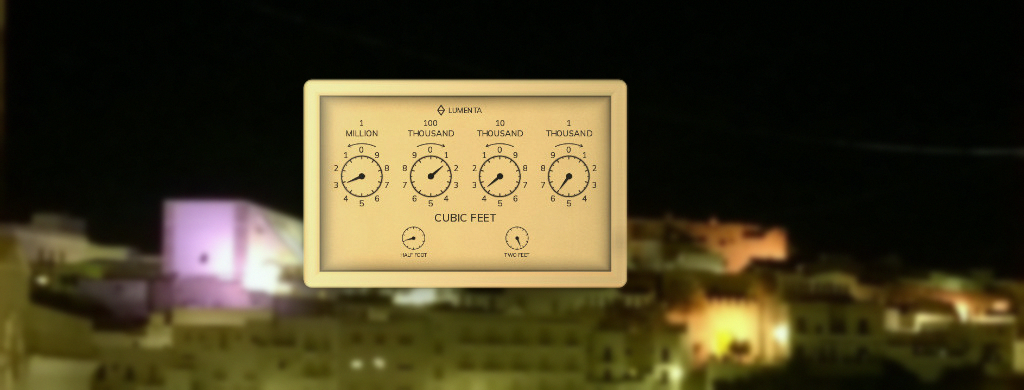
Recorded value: 313600; ft³
